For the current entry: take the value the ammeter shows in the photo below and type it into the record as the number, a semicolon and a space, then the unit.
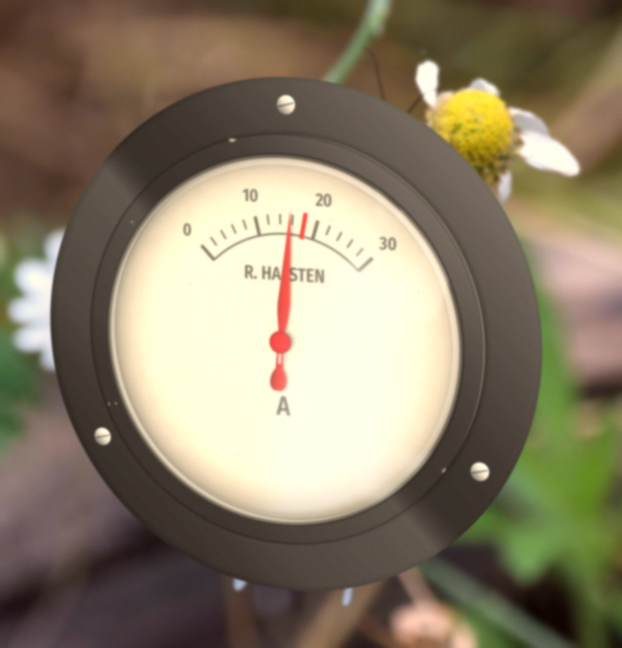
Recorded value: 16; A
